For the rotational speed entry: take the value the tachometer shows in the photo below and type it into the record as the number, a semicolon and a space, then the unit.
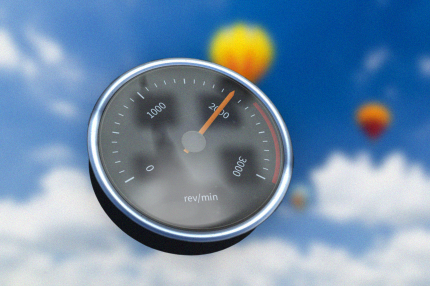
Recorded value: 2000; rpm
